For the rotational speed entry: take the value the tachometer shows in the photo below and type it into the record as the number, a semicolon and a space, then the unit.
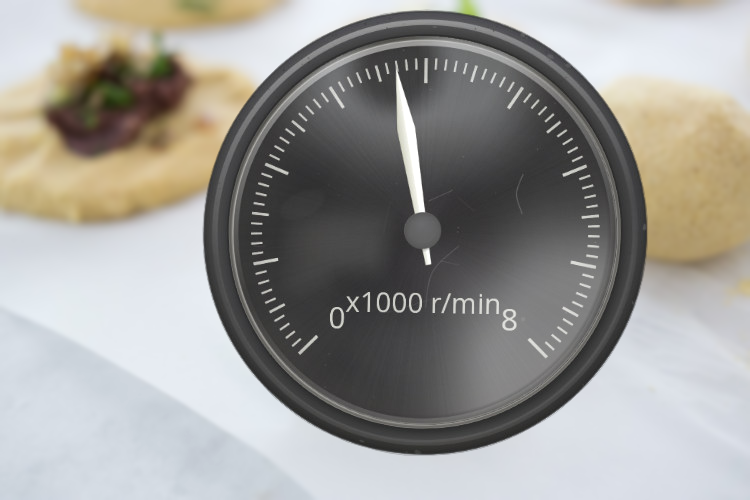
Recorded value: 3700; rpm
